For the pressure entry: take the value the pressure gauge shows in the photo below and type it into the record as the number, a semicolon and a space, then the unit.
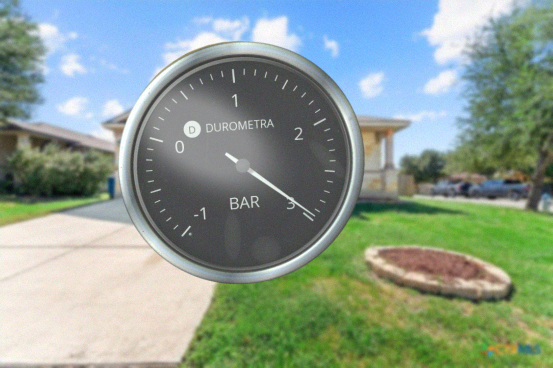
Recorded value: 2.95; bar
